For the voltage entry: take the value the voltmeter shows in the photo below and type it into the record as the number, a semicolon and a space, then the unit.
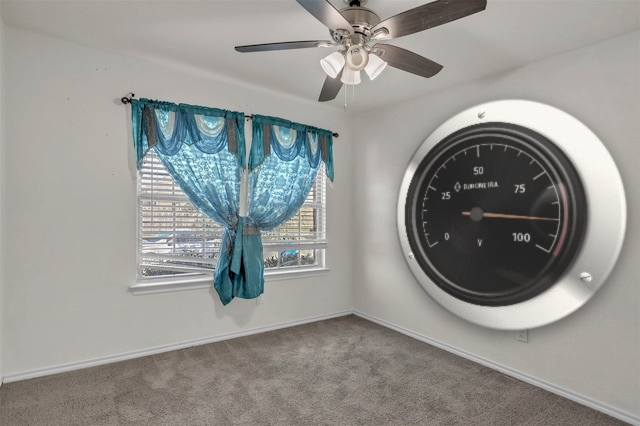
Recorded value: 90; V
